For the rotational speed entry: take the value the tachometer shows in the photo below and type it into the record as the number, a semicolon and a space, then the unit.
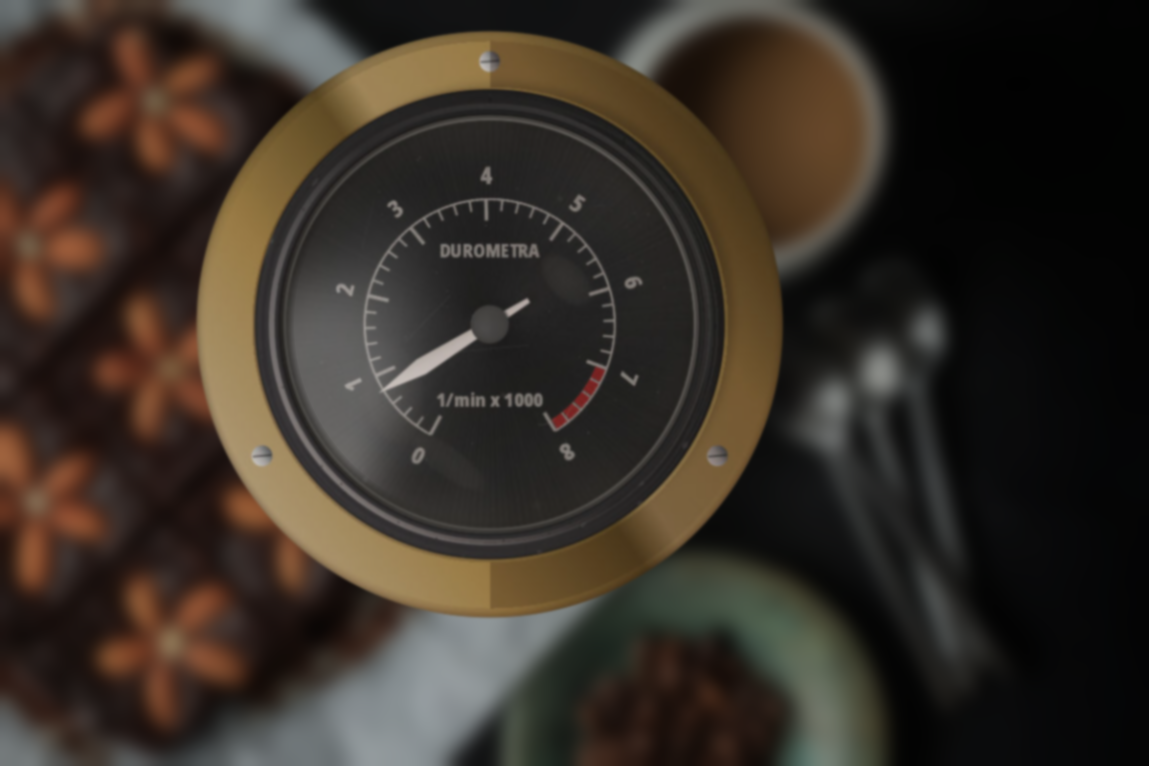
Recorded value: 800; rpm
